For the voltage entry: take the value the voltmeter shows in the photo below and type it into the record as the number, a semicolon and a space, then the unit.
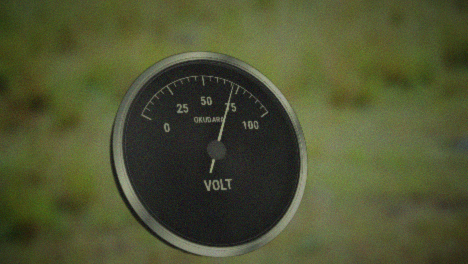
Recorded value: 70; V
